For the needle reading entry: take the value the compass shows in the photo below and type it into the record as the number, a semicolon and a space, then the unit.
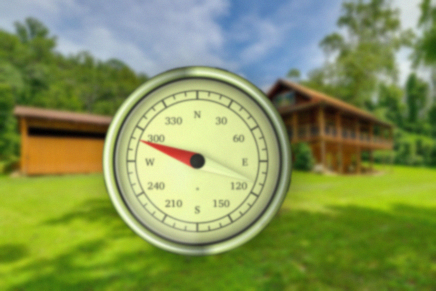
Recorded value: 290; °
